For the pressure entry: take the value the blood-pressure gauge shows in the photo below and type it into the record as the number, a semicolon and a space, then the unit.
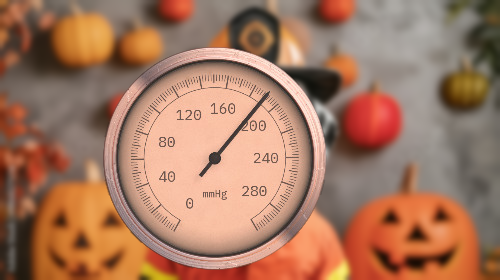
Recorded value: 190; mmHg
